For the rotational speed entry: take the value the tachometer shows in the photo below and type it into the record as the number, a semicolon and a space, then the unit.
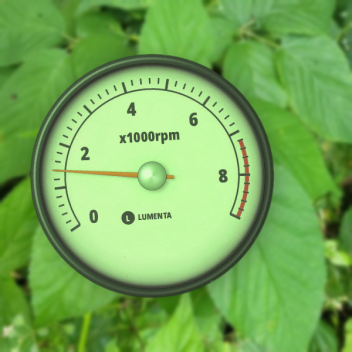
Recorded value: 1400; rpm
